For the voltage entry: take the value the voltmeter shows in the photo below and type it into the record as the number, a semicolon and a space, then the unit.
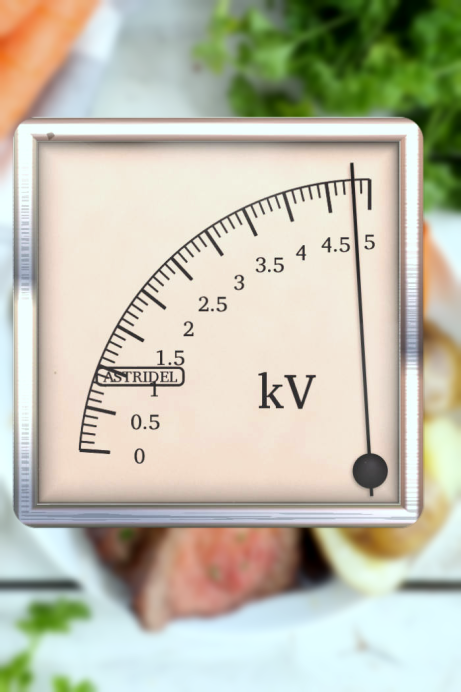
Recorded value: 4.8; kV
